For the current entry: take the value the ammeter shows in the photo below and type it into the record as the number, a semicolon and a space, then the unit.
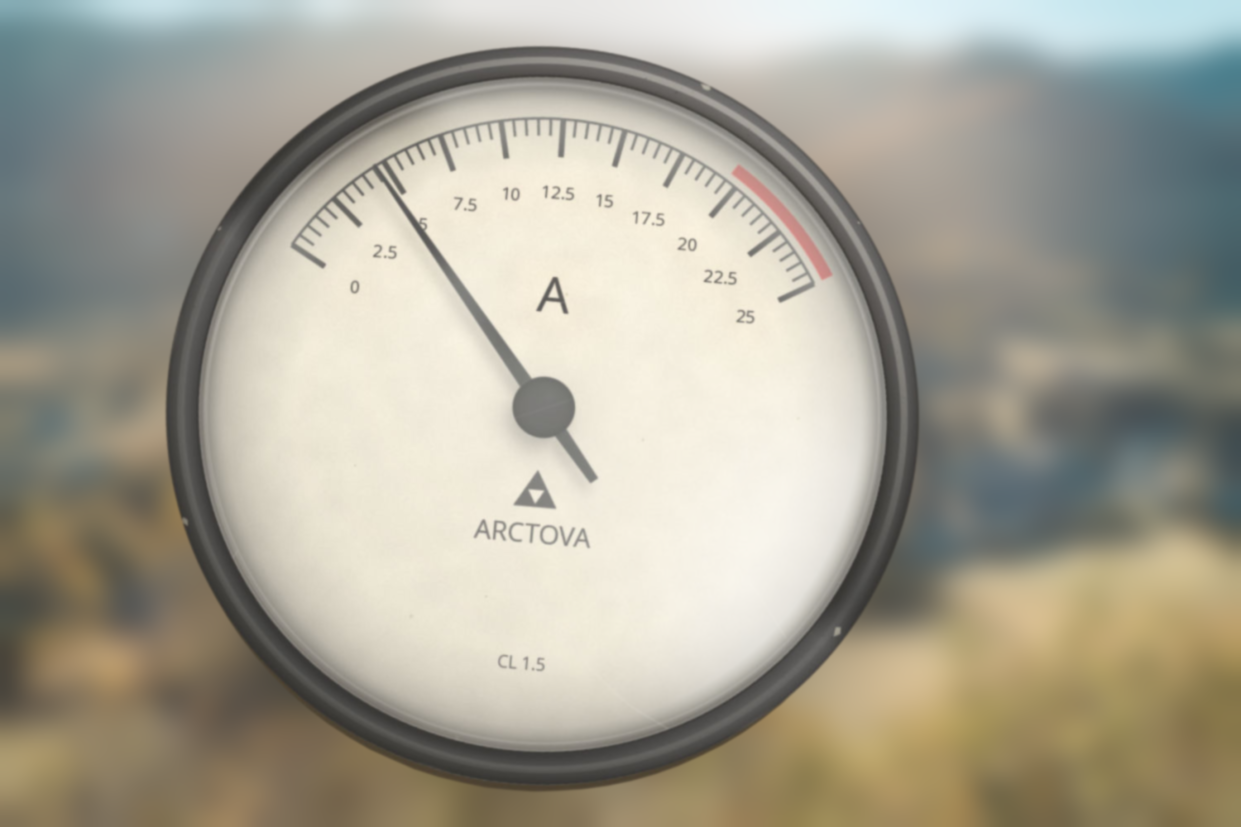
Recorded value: 4.5; A
